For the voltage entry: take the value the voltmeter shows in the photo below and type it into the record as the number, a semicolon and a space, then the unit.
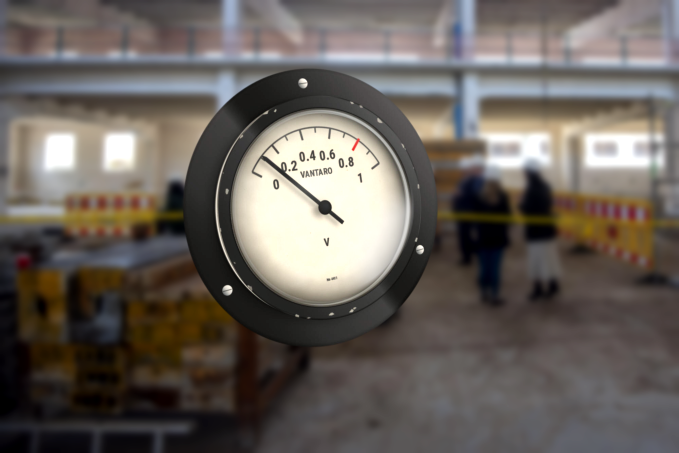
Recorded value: 0.1; V
